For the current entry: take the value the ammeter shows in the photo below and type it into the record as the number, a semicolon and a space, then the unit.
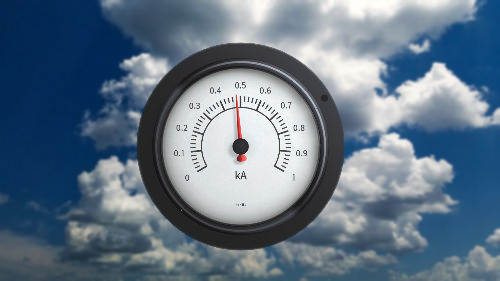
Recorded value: 0.48; kA
